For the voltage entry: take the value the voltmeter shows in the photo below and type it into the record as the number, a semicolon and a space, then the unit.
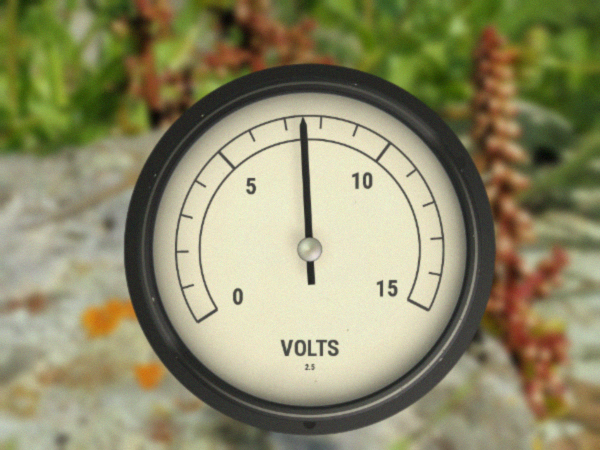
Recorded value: 7.5; V
